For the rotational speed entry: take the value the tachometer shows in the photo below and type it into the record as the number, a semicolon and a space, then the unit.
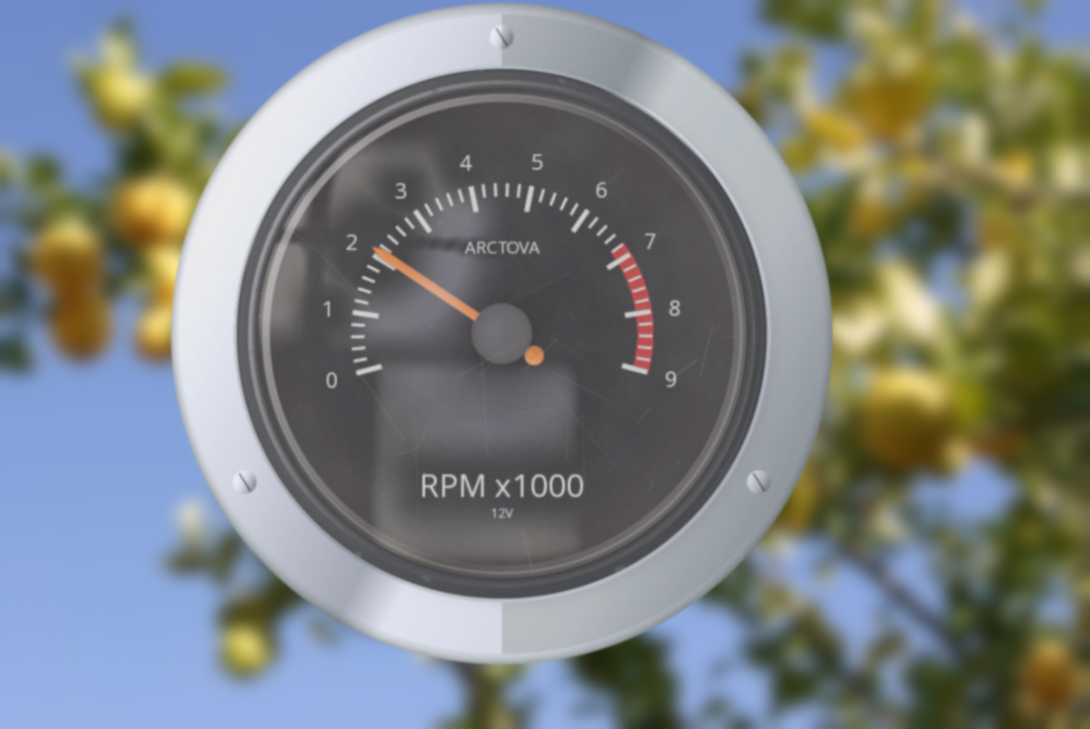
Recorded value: 2100; rpm
